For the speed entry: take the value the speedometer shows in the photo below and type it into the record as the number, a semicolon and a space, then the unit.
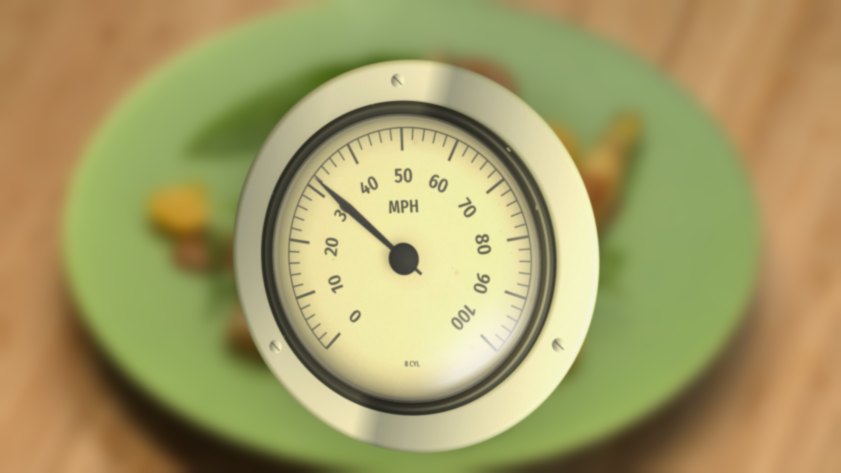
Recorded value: 32; mph
